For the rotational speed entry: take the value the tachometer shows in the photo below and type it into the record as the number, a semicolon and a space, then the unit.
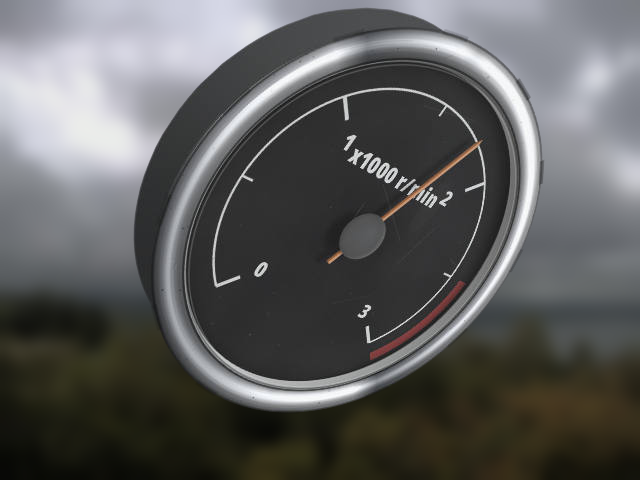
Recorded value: 1750; rpm
